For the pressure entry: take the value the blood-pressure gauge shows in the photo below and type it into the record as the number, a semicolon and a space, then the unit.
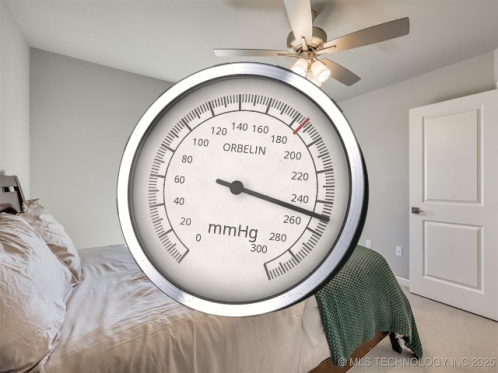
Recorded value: 250; mmHg
